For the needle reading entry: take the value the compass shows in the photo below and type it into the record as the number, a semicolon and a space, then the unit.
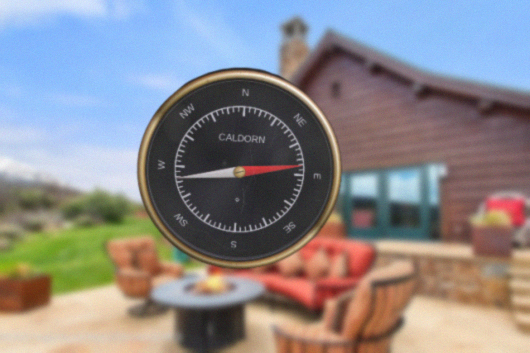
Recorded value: 80; °
